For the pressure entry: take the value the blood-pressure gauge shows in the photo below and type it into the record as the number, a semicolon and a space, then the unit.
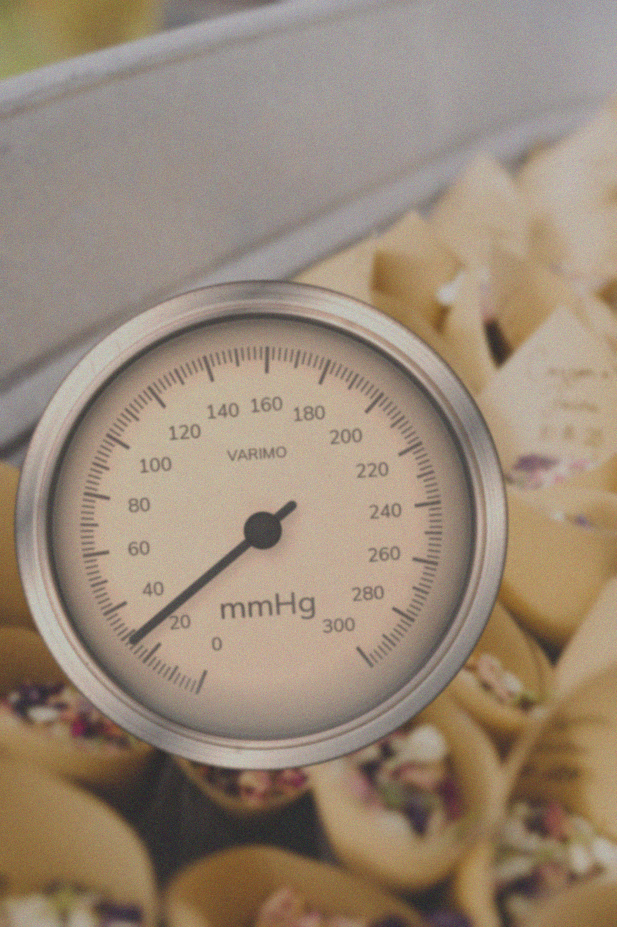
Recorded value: 28; mmHg
